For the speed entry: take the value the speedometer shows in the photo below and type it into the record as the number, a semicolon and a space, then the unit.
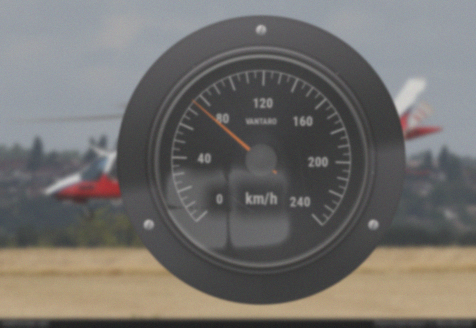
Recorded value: 75; km/h
